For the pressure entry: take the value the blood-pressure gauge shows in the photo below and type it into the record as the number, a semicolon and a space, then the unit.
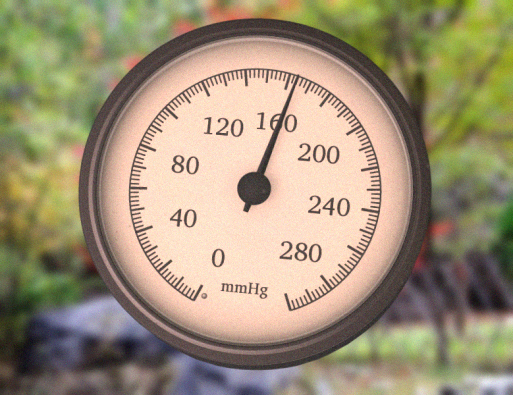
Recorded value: 164; mmHg
